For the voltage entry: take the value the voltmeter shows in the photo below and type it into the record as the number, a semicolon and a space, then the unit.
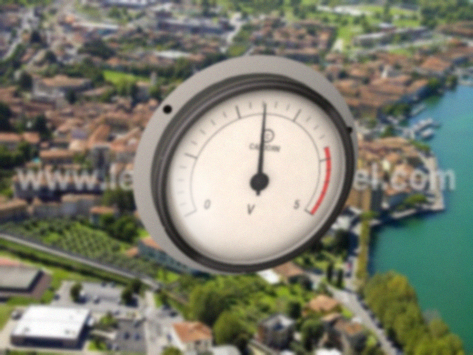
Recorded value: 2.4; V
